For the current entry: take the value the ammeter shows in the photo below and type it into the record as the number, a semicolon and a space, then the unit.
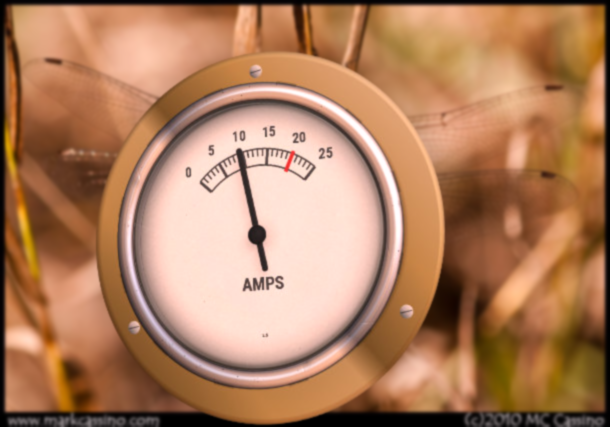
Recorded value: 10; A
